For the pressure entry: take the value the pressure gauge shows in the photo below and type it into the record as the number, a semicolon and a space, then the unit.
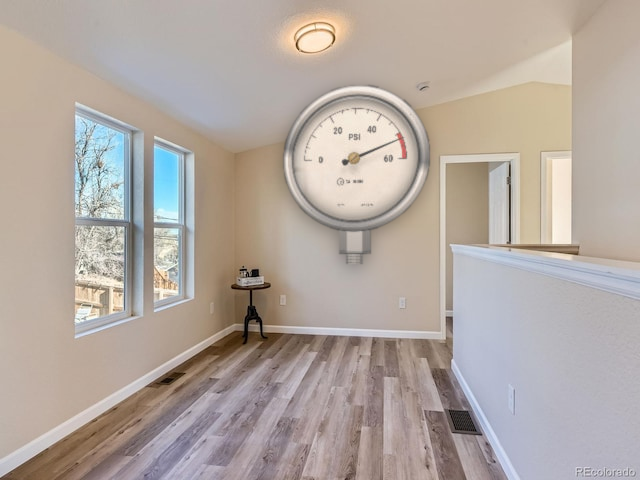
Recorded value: 52.5; psi
